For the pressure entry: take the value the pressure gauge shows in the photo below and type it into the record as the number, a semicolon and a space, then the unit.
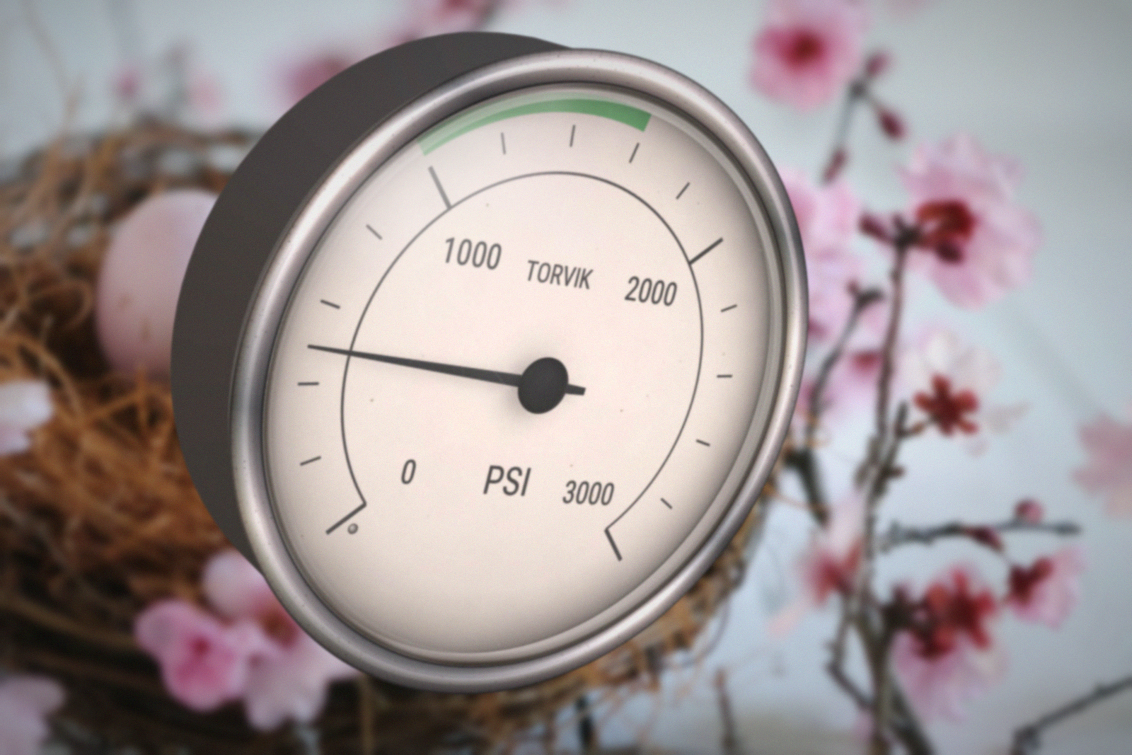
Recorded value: 500; psi
